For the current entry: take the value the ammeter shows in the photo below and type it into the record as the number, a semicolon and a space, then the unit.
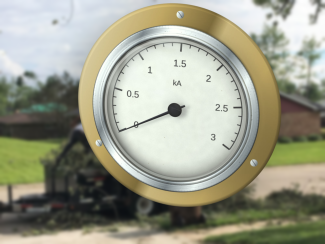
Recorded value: 0; kA
